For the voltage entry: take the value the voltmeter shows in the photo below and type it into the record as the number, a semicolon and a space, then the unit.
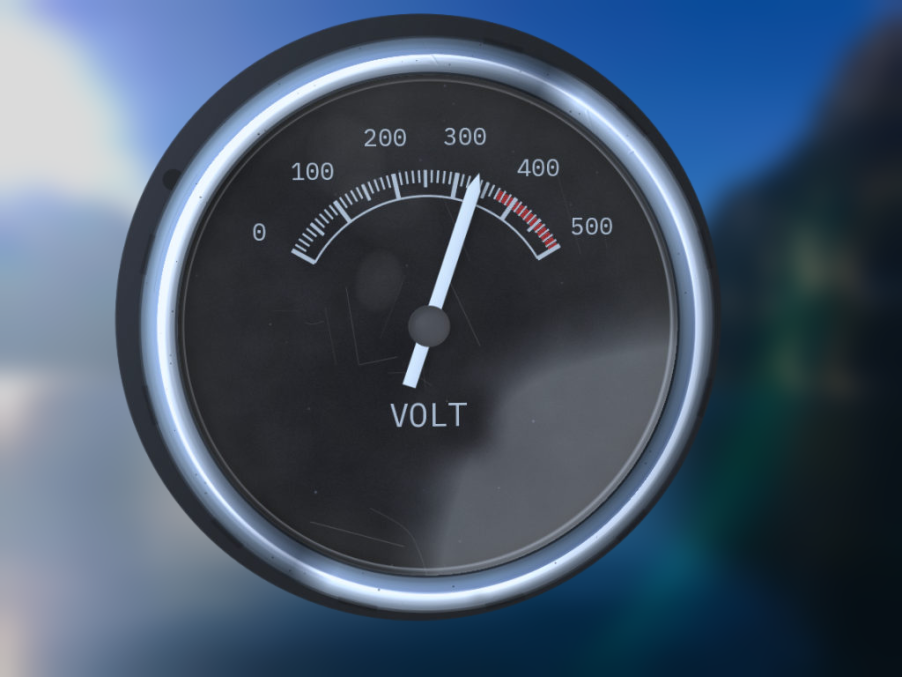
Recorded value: 330; V
